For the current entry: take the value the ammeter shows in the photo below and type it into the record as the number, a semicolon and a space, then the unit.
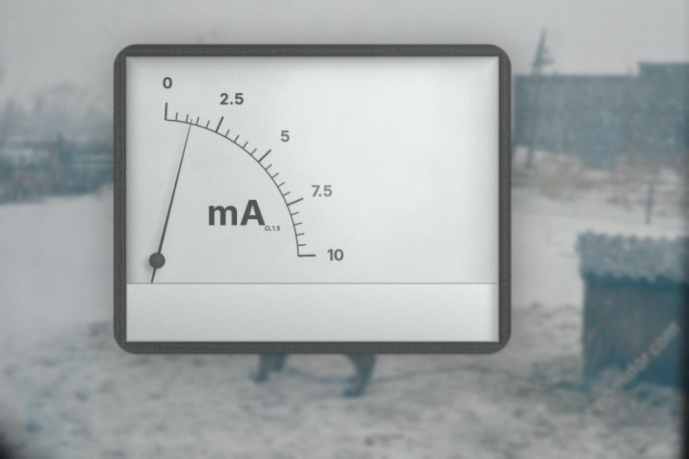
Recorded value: 1.25; mA
